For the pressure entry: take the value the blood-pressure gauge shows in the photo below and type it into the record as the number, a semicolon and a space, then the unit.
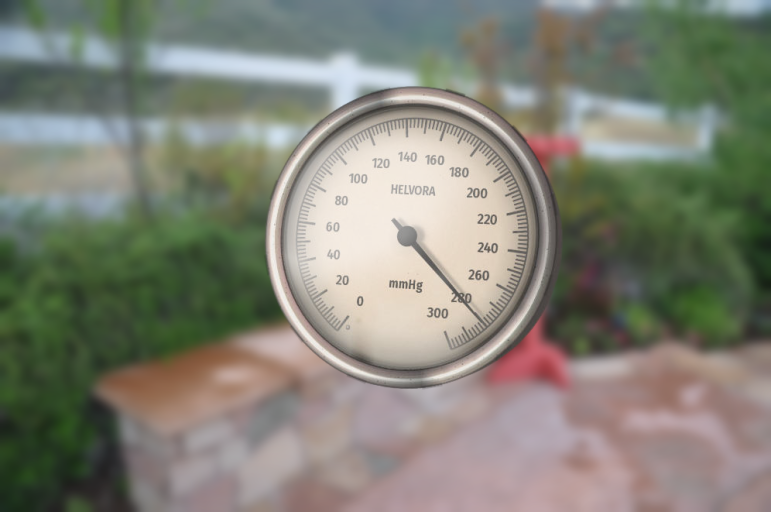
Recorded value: 280; mmHg
